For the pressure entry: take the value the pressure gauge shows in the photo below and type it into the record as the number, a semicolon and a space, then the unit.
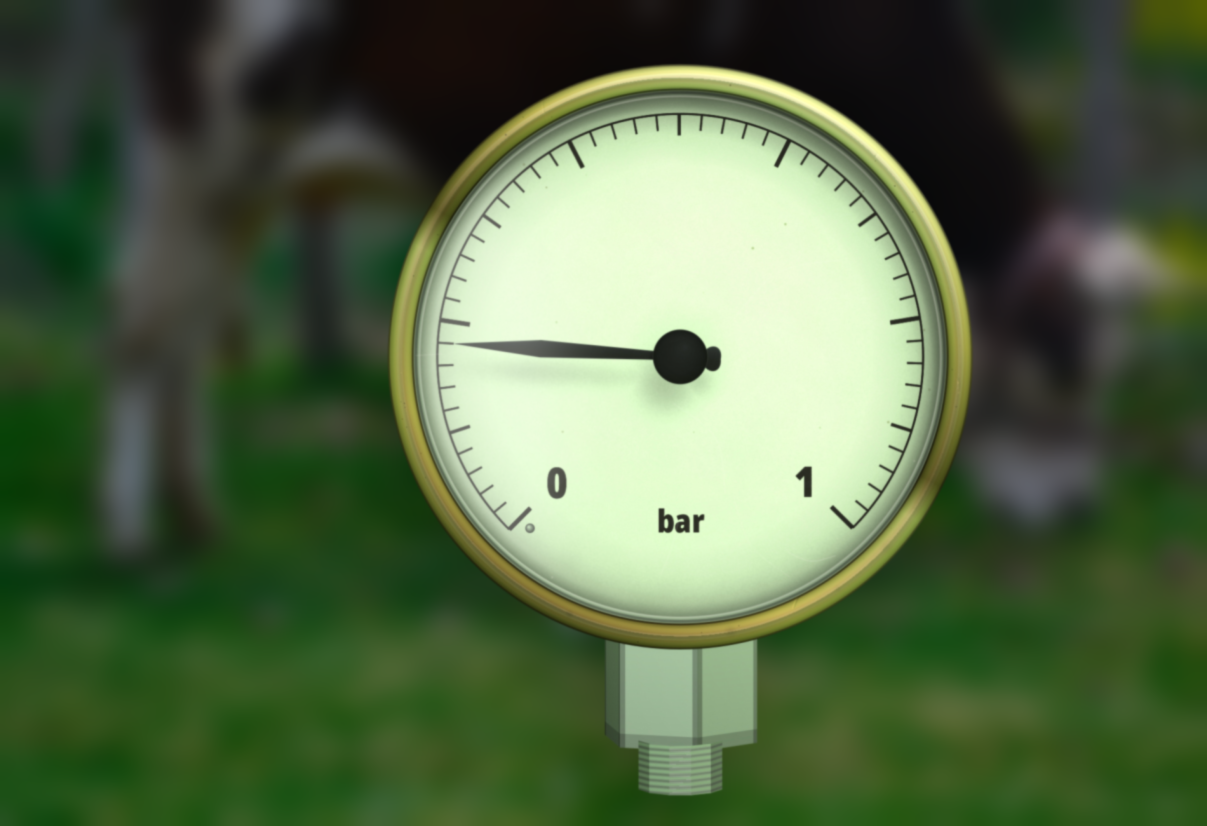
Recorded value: 0.18; bar
